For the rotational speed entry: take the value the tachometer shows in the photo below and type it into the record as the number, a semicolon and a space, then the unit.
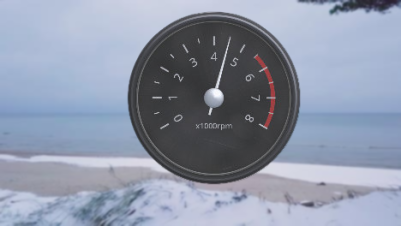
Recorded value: 4500; rpm
